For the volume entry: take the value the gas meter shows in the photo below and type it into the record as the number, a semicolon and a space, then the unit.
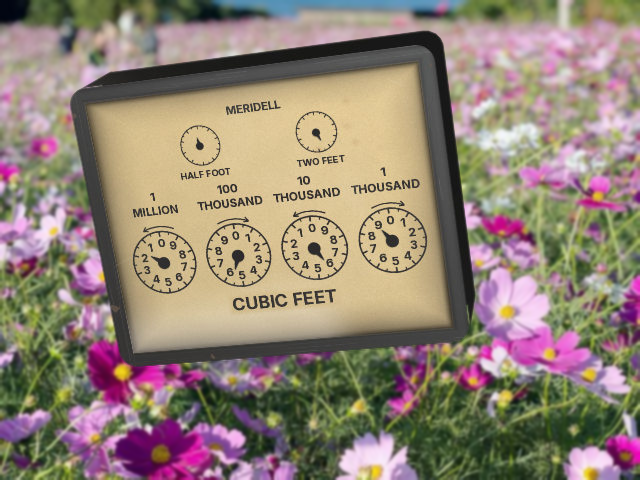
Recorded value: 155900; ft³
